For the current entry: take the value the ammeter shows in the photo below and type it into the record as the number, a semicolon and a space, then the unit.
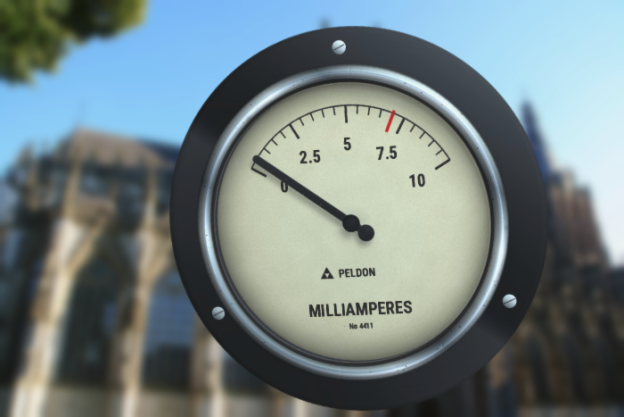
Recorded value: 0.5; mA
